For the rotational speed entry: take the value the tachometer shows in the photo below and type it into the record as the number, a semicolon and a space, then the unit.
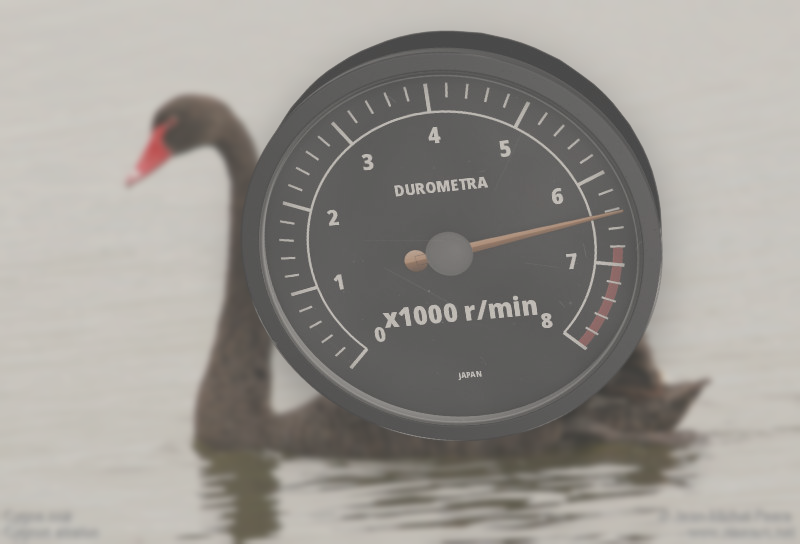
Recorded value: 6400; rpm
